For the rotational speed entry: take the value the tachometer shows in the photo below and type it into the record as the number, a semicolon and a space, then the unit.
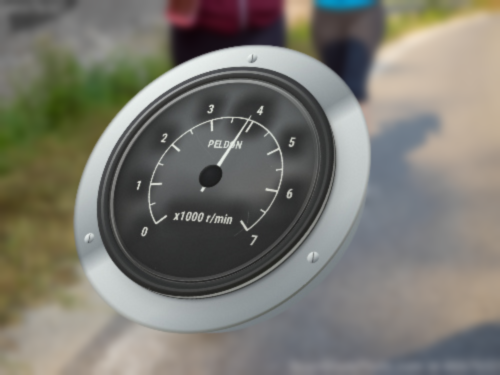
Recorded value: 4000; rpm
